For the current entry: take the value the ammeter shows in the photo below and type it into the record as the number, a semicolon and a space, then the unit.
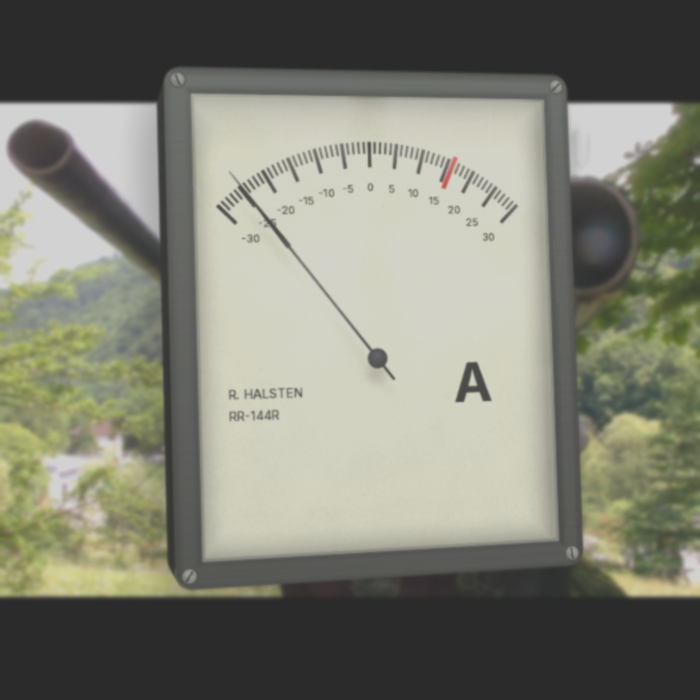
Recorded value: -25; A
